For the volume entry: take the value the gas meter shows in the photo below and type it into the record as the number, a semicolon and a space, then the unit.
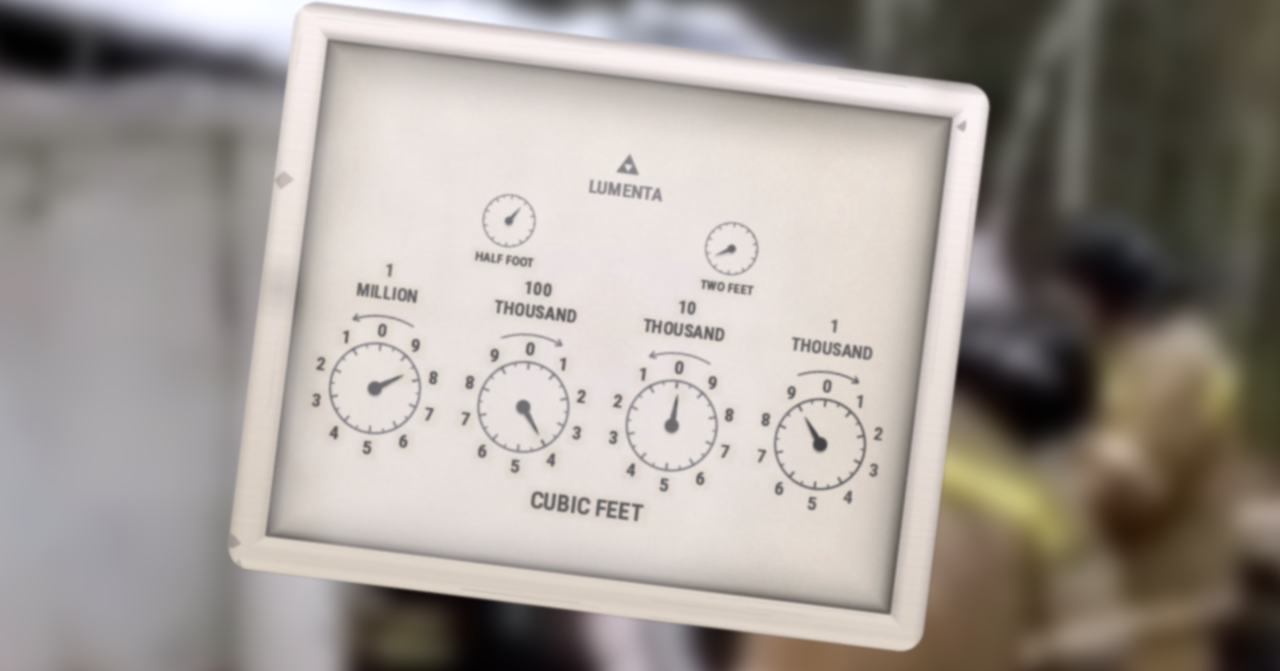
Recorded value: 839900; ft³
